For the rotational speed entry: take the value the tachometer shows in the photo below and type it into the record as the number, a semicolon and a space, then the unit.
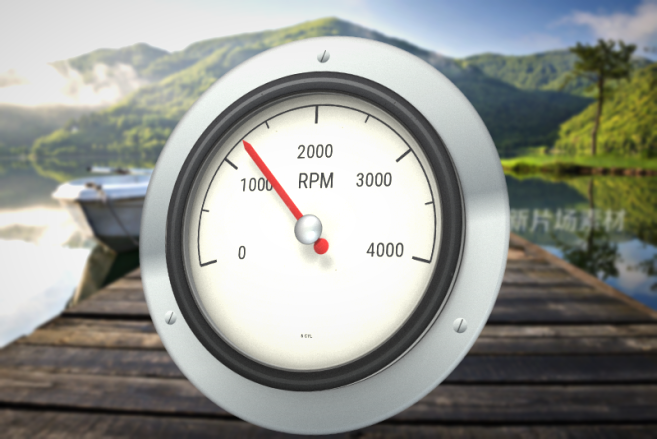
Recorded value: 1250; rpm
